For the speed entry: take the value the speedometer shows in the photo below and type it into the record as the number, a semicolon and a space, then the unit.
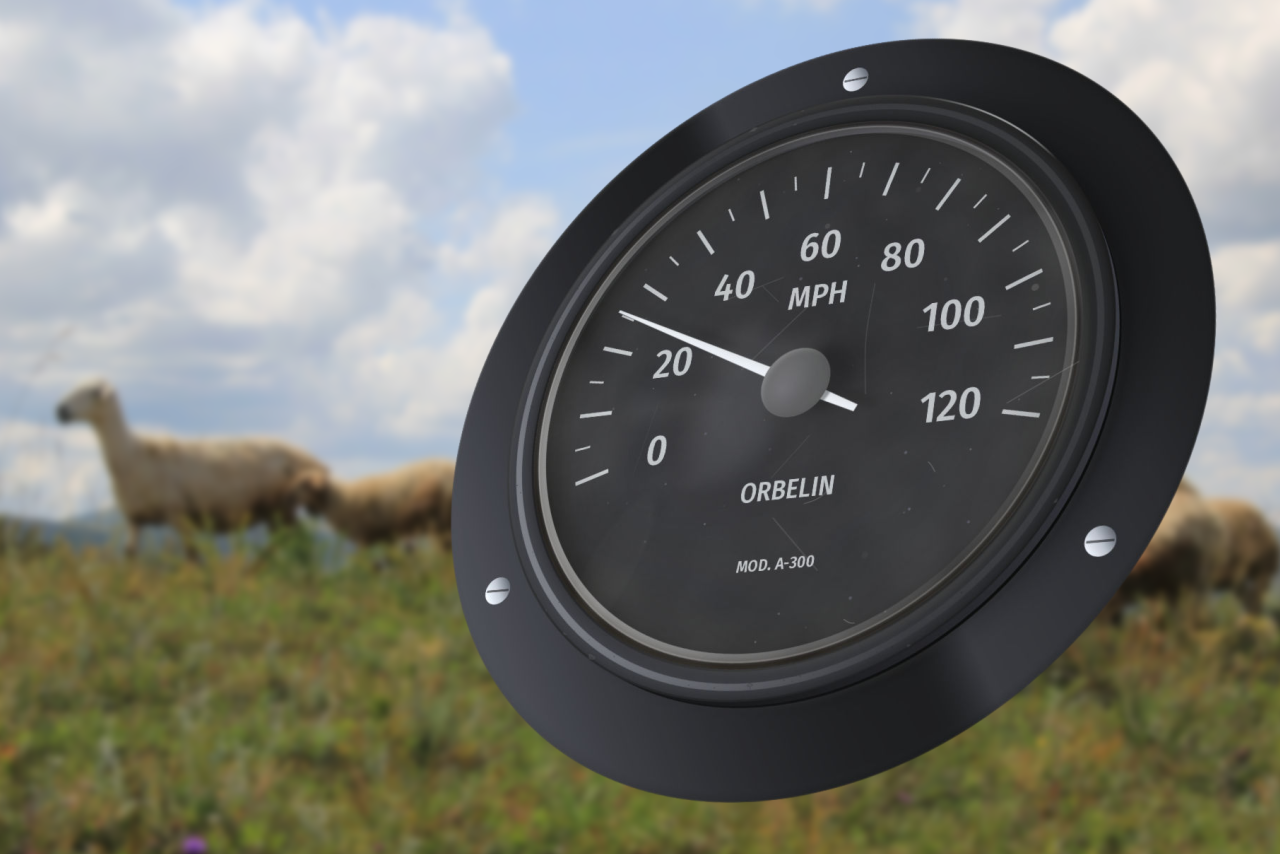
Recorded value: 25; mph
